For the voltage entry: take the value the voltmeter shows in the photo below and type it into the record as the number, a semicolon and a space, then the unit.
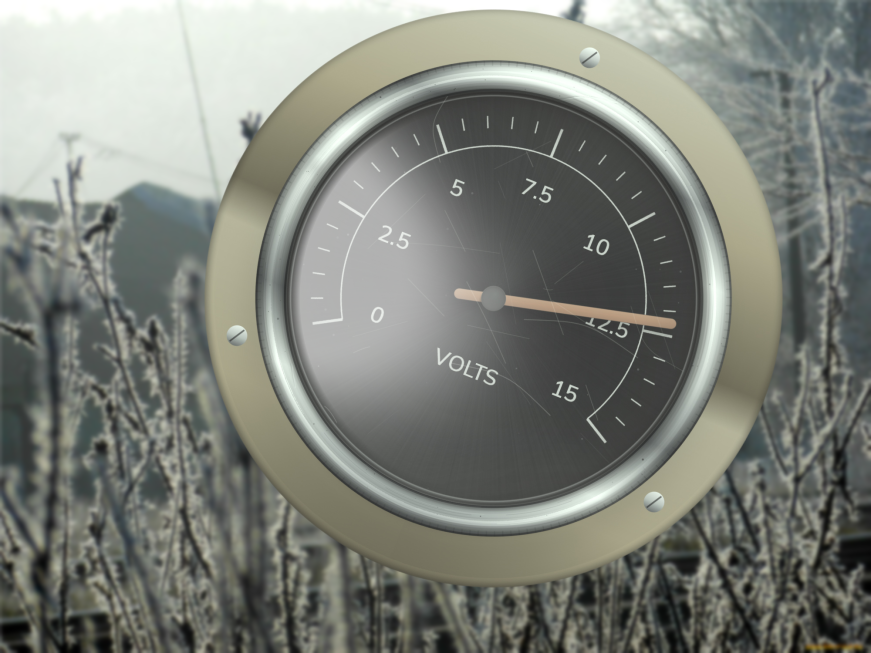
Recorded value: 12.25; V
